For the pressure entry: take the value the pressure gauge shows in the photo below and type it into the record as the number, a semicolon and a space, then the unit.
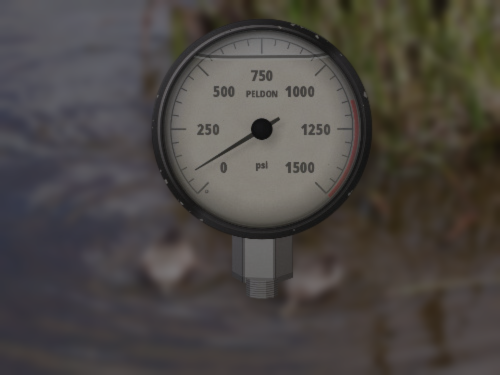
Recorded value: 75; psi
